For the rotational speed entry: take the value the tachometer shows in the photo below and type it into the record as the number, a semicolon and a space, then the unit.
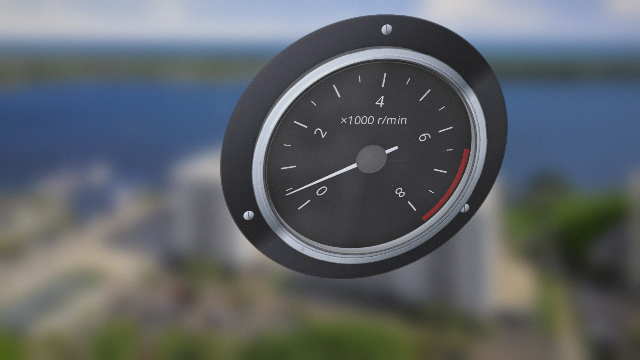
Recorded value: 500; rpm
